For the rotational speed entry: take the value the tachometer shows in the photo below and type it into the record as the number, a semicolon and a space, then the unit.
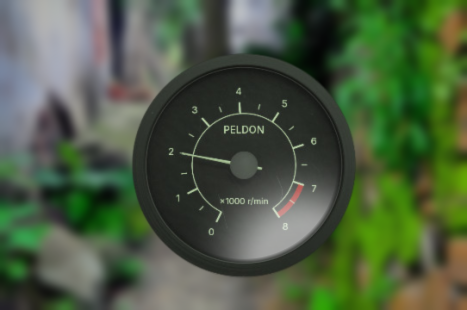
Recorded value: 2000; rpm
